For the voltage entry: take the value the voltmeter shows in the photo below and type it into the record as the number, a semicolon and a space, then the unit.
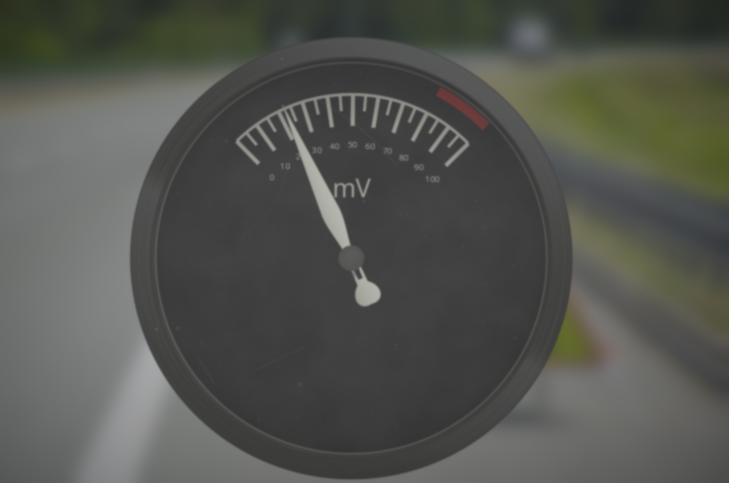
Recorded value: 22.5; mV
